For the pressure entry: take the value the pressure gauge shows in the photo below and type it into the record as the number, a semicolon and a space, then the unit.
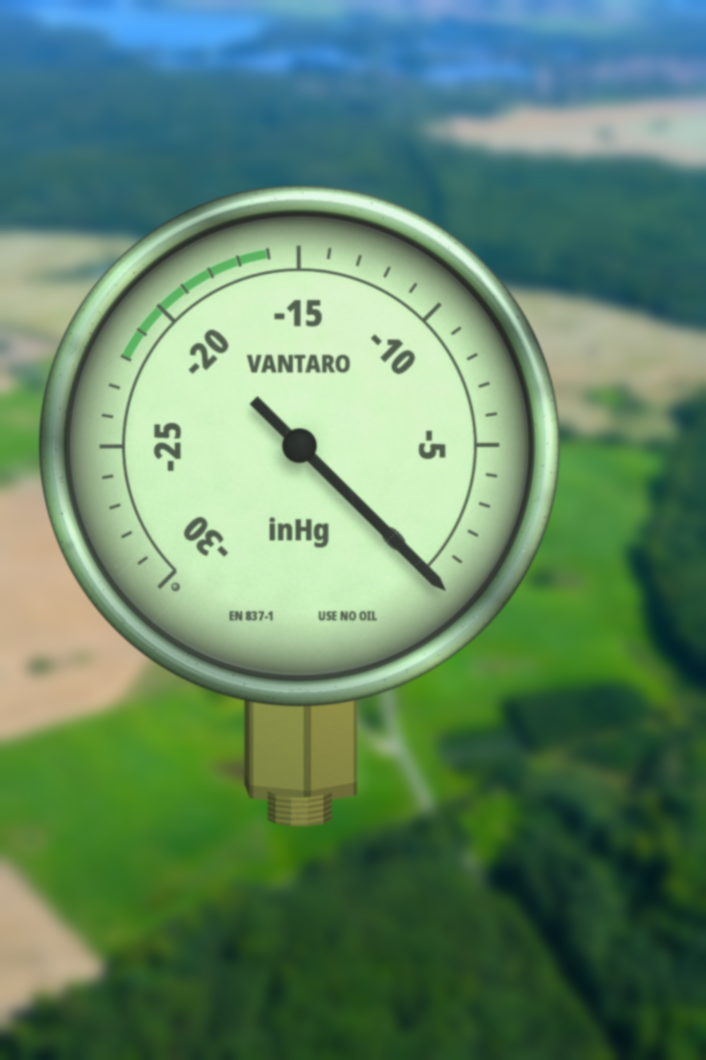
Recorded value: 0; inHg
